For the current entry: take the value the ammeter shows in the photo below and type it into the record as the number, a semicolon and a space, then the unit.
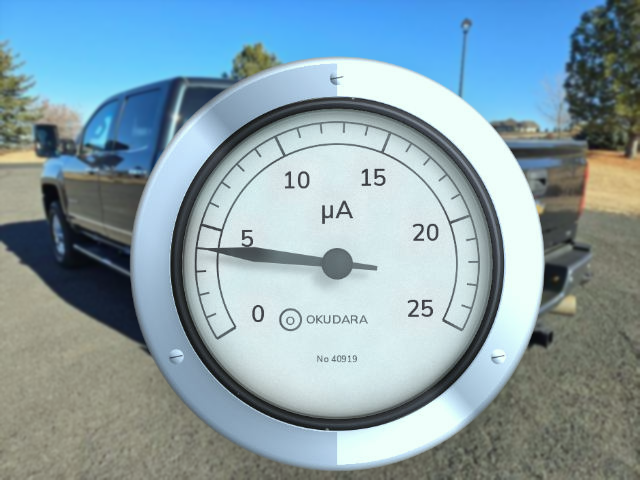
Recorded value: 4; µA
